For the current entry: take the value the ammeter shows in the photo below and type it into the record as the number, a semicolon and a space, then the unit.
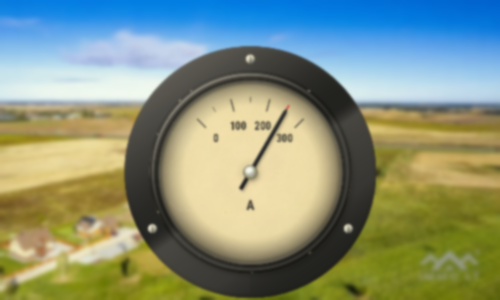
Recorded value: 250; A
